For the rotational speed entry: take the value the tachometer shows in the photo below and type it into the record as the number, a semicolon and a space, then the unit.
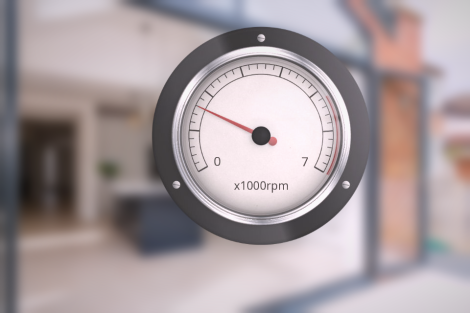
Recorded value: 1600; rpm
